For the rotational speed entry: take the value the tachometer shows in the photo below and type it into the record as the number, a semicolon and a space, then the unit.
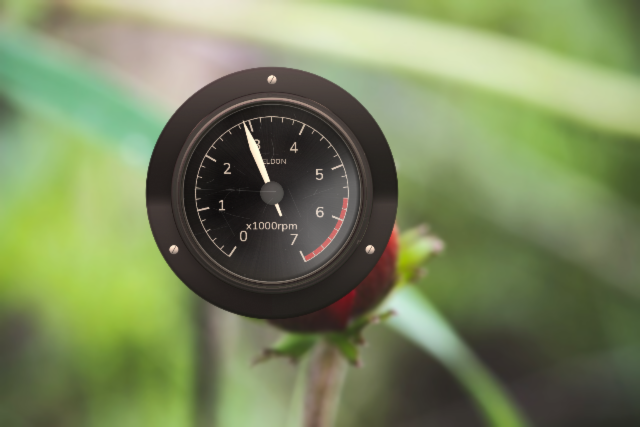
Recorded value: 2900; rpm
